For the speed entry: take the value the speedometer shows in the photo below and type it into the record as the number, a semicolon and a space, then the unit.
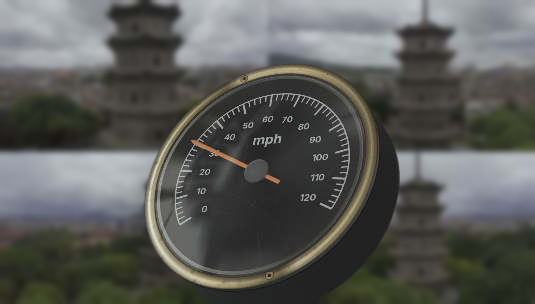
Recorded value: 30; mph
